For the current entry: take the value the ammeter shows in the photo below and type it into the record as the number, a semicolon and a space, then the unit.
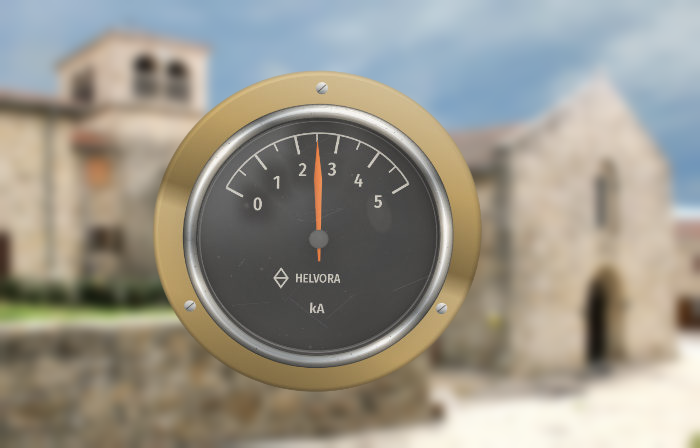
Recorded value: 2.5; kA
